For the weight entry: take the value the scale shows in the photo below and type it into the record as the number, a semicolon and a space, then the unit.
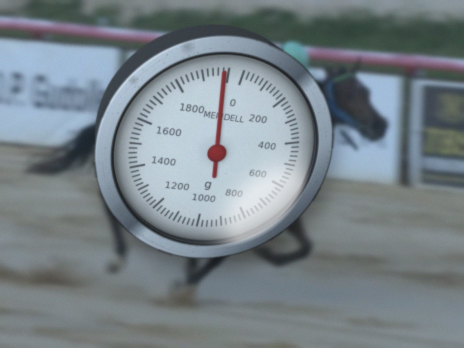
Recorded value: 1980; g
